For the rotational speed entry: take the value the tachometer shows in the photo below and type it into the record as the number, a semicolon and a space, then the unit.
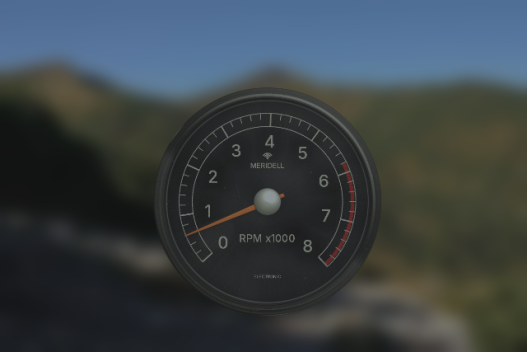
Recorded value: 600; rpm
